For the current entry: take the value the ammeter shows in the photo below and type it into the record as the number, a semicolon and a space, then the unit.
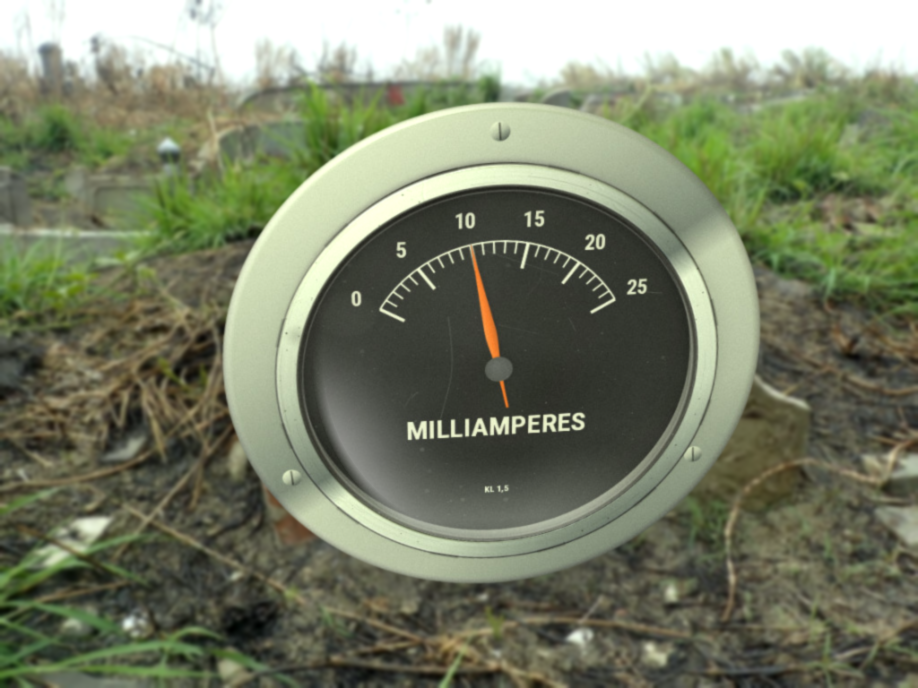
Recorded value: 10; mA
